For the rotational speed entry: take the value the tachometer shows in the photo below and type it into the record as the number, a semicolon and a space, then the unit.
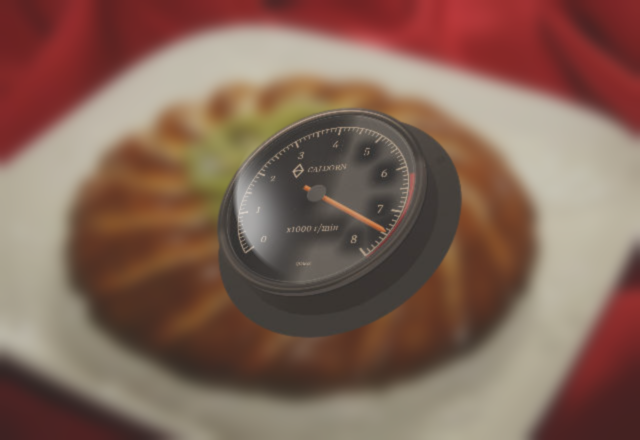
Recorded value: 7500; rpm
